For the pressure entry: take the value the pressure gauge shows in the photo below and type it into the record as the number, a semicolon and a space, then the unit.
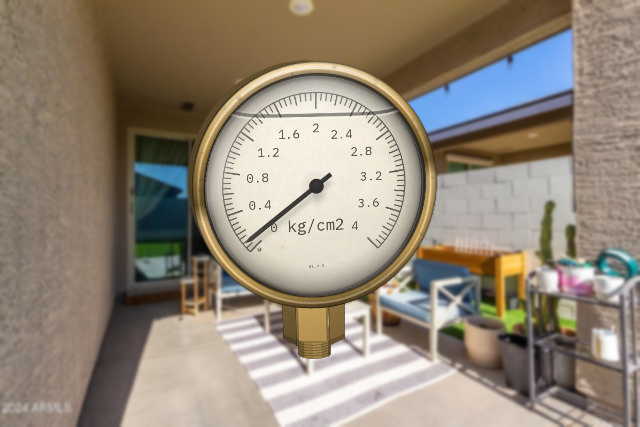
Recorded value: 0.1; kg/cm²
